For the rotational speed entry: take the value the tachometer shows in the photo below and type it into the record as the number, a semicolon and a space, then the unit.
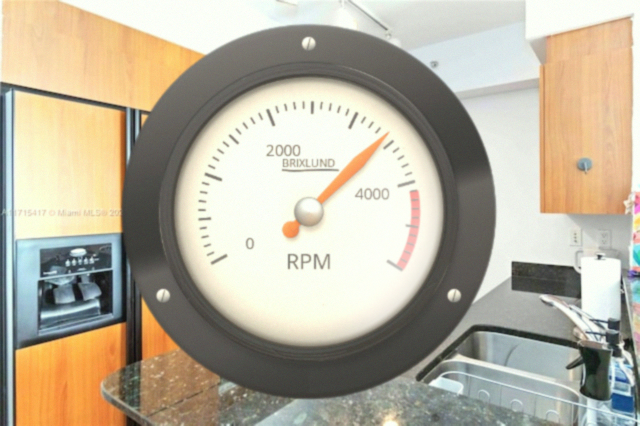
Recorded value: 3400; rpm
